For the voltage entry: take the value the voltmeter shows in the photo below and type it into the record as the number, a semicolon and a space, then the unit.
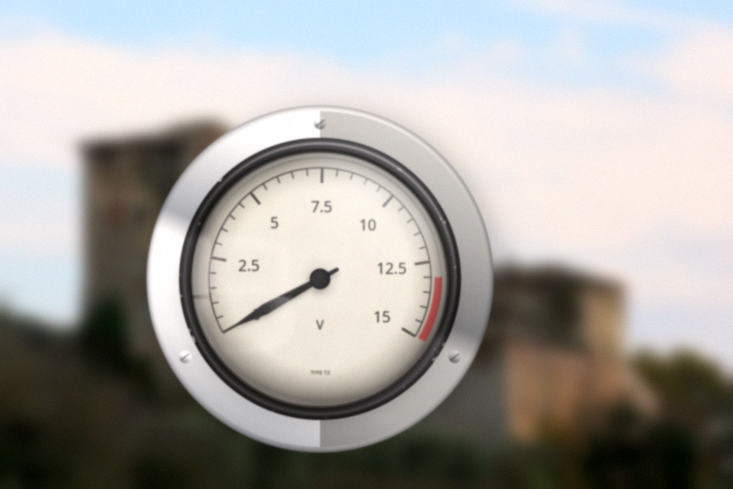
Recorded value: 0; V
